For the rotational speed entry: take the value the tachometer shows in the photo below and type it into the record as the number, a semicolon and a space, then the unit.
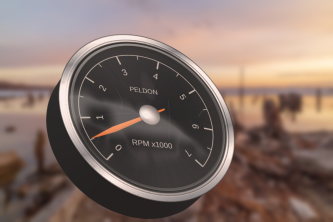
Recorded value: 500; rpm
